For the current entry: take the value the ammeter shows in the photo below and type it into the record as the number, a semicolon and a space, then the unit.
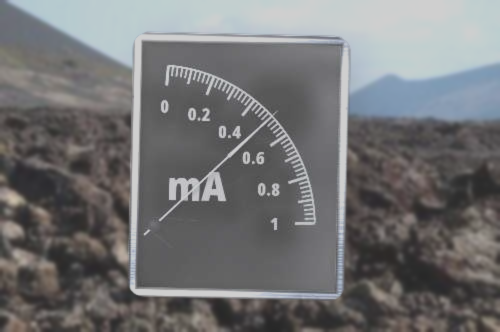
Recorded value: 0.5; mA
